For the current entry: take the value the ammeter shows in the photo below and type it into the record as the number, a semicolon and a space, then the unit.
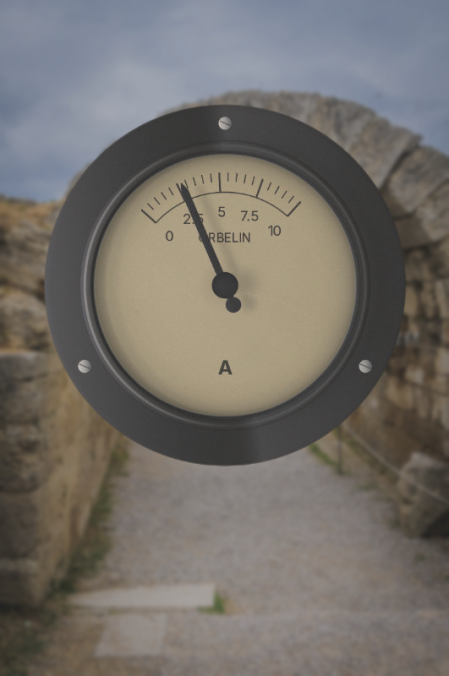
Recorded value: 2.75; A
